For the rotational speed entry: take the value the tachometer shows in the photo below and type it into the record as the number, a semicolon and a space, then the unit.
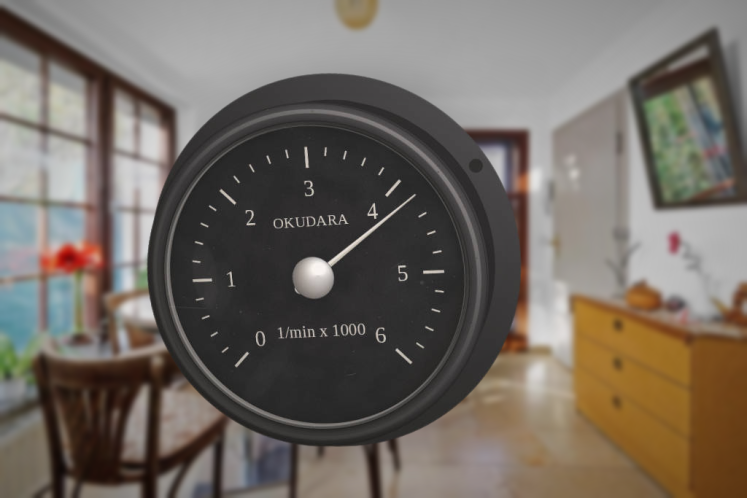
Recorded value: 4200; rpm
